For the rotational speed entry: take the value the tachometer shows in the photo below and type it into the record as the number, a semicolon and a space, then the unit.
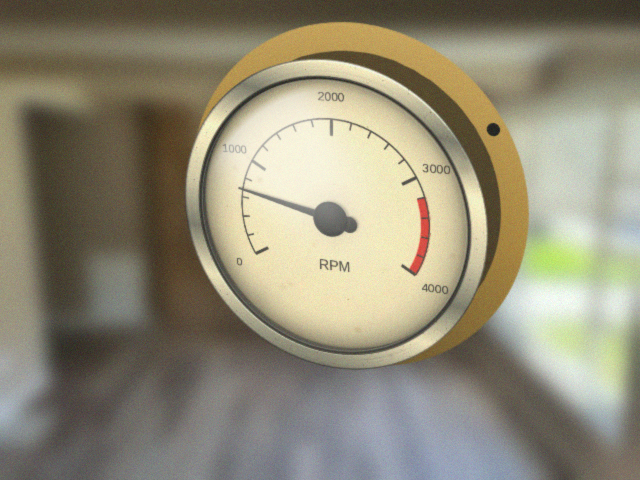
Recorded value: 700; rpm
